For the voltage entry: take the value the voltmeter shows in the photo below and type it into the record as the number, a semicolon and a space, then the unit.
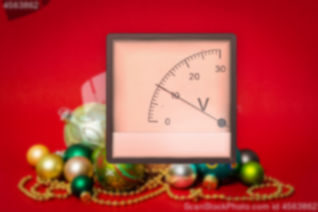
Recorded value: 10; V
